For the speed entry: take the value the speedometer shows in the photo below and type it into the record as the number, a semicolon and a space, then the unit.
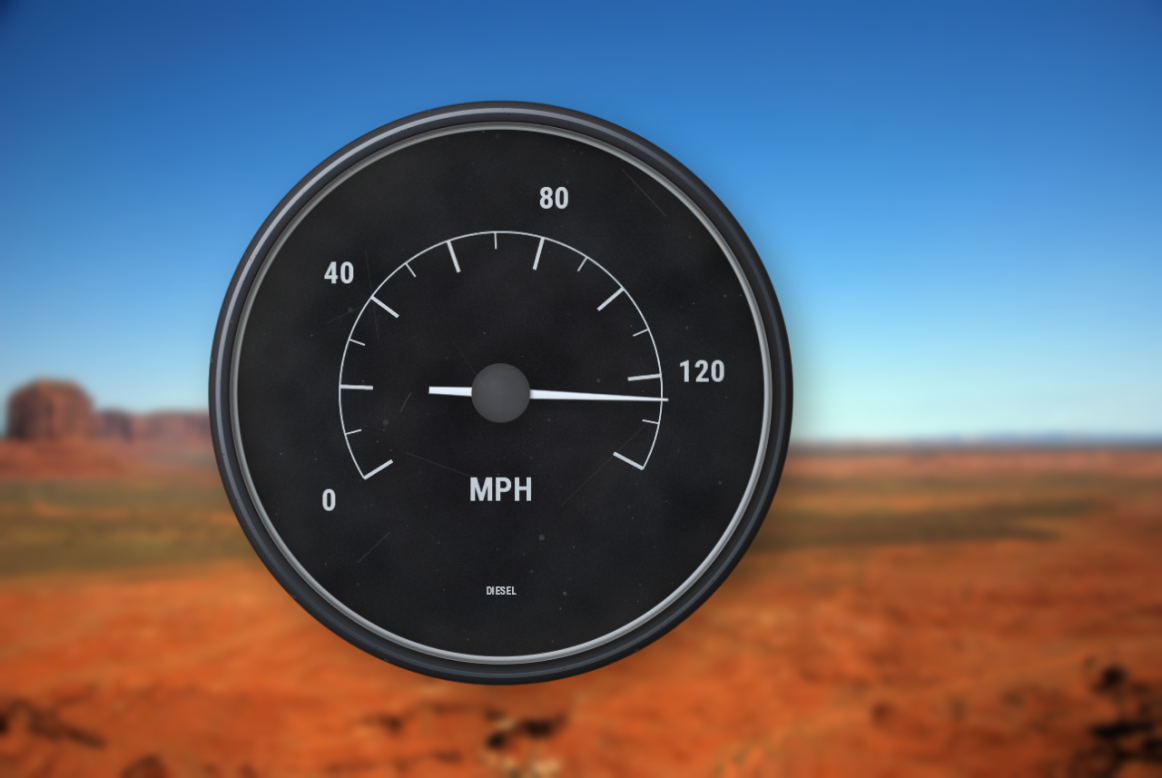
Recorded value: 125; mph
